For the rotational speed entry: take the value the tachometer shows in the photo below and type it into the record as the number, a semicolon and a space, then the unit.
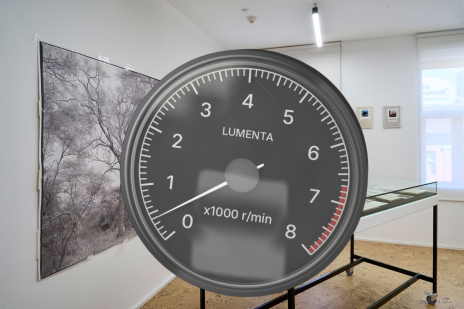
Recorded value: 400; rpm
